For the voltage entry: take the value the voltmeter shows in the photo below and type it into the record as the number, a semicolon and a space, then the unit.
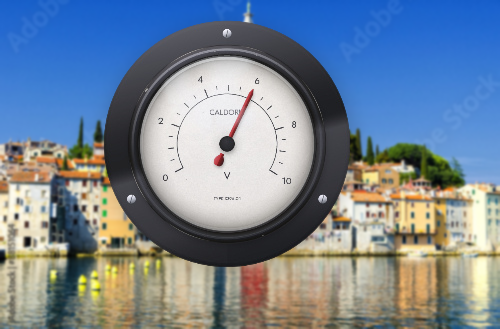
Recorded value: 6; V
